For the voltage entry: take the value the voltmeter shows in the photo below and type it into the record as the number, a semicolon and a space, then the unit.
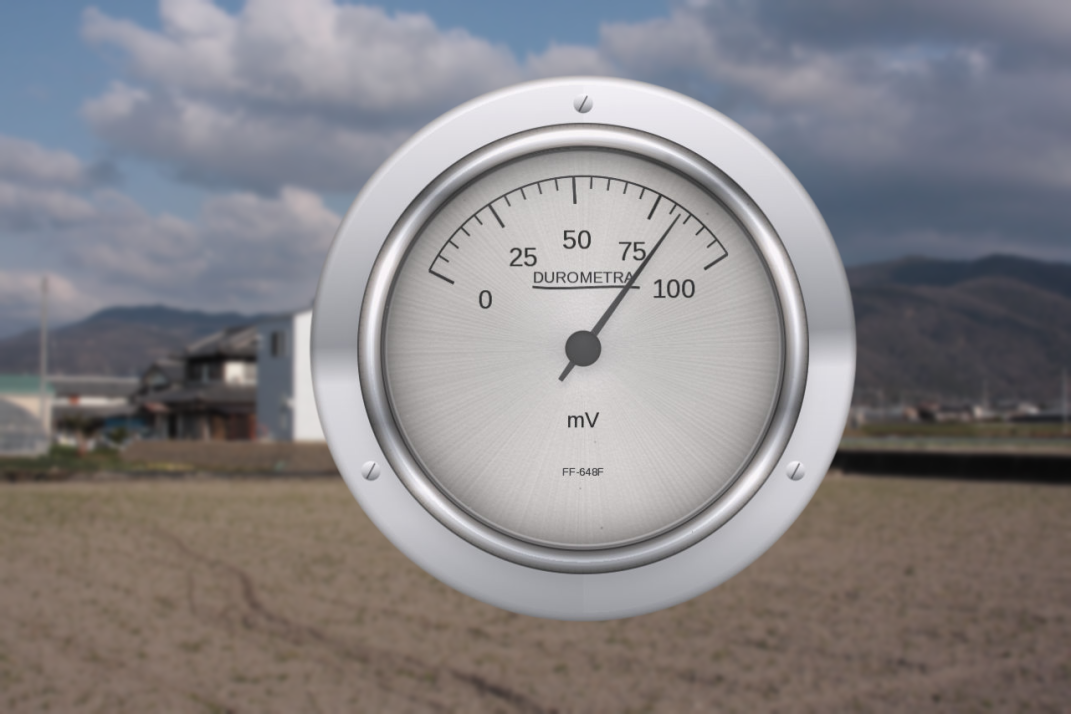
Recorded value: 82.5; mV
